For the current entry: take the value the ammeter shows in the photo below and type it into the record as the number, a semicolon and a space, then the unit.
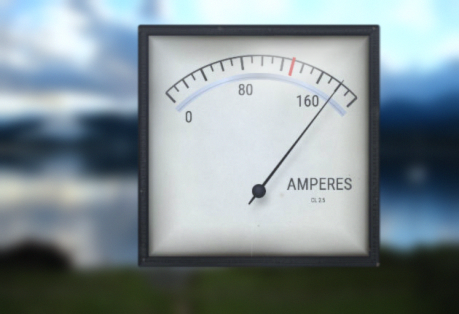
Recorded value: 180; A
